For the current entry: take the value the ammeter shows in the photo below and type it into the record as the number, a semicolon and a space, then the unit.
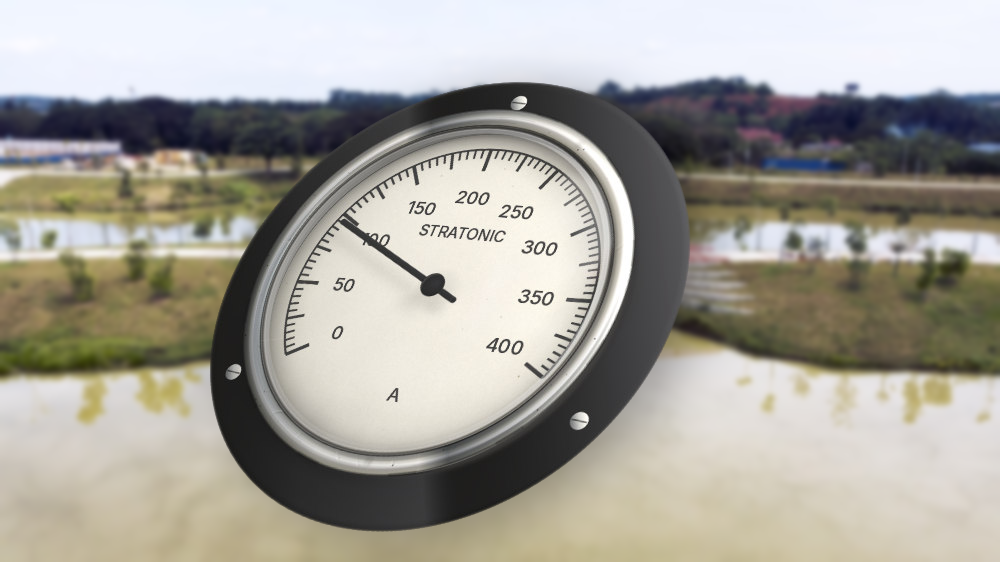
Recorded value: 95; A
